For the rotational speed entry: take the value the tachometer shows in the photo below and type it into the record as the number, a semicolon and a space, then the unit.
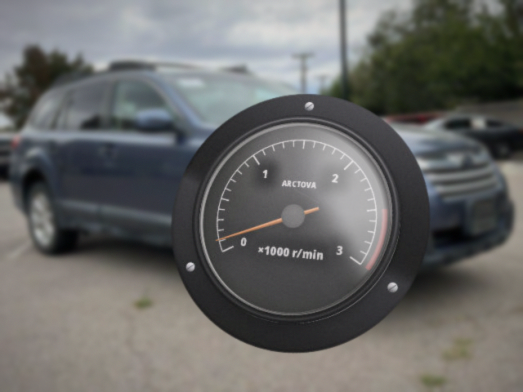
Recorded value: 100; rpm
